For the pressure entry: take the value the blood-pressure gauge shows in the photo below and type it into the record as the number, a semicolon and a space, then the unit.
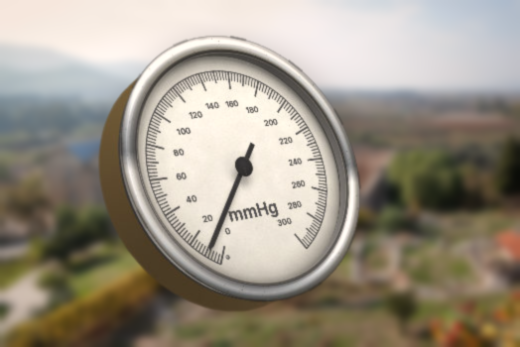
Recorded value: 10; mmHg
